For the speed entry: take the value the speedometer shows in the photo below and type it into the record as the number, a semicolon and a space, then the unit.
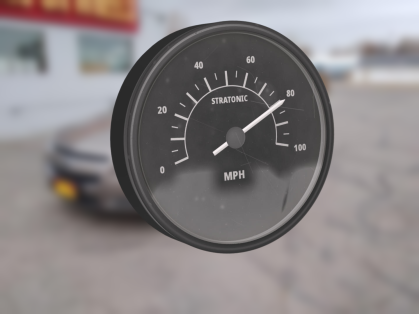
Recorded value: 80; mph
